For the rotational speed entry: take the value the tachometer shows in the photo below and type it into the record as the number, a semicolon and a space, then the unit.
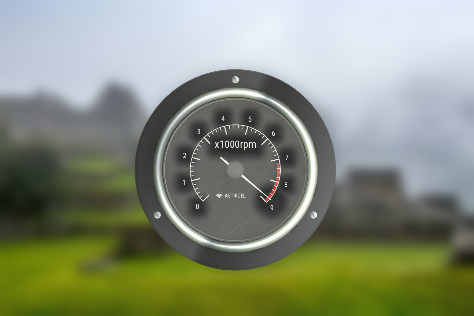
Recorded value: 8800; rpm
